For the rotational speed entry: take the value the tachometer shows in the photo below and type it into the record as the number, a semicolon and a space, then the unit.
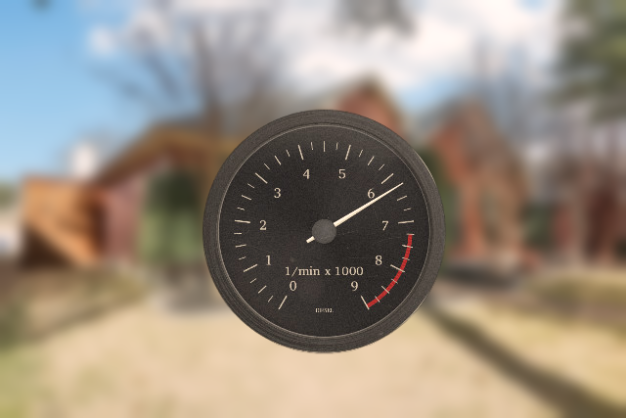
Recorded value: 6250; rpm
